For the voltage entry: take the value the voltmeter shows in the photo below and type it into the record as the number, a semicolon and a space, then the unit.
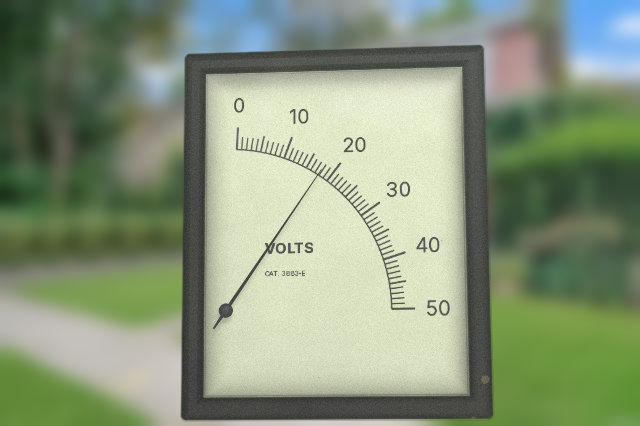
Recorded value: 18; V
